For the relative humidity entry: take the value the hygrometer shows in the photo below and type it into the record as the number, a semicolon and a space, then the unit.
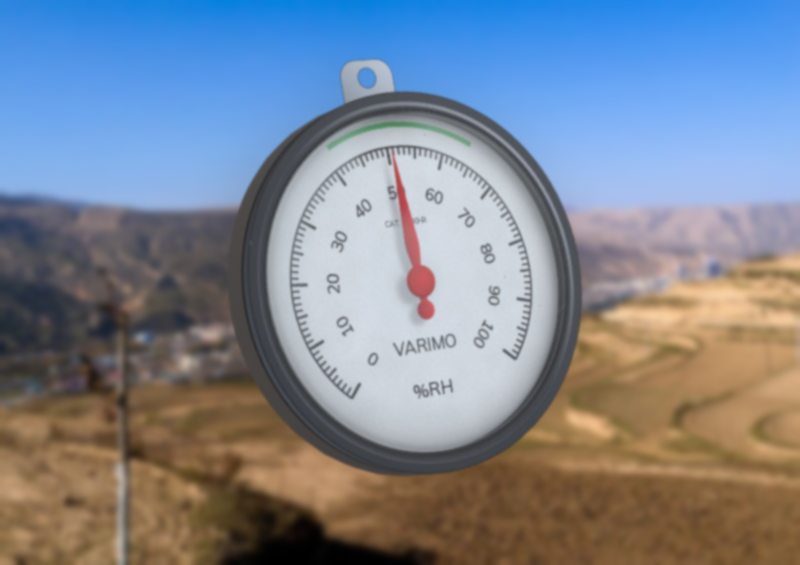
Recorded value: 50; %
